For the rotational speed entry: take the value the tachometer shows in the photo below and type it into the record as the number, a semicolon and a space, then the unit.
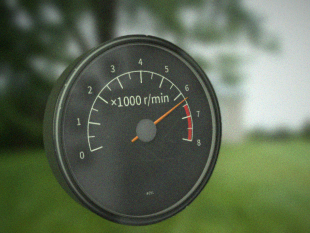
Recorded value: 6250; rpm
